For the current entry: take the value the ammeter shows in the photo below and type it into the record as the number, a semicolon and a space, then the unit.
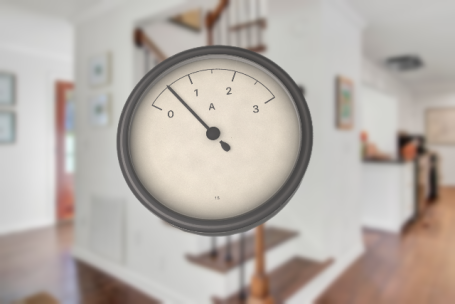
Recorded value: 0.5; A
